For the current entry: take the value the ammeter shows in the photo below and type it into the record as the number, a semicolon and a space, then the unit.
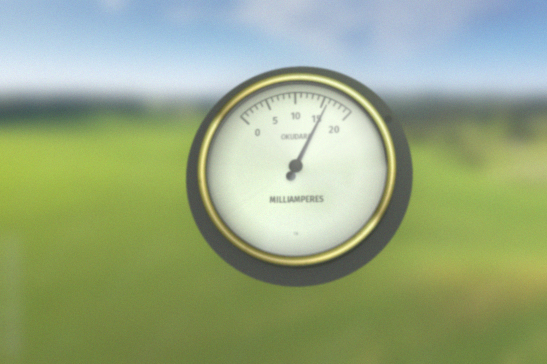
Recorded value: 16; mA
